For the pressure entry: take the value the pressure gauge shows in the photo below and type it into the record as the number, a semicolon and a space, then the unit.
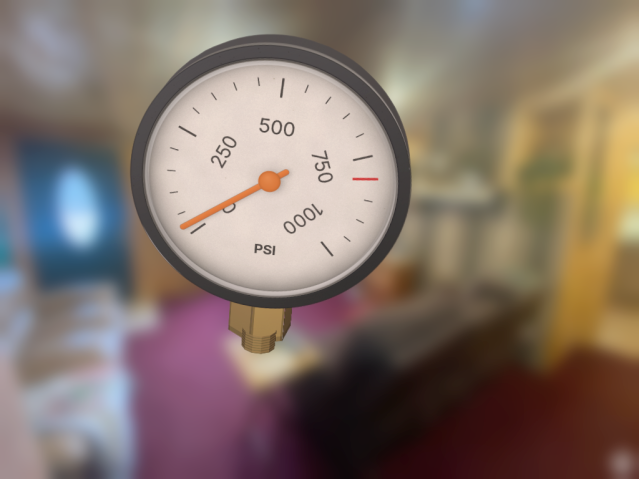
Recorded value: 25; psi
